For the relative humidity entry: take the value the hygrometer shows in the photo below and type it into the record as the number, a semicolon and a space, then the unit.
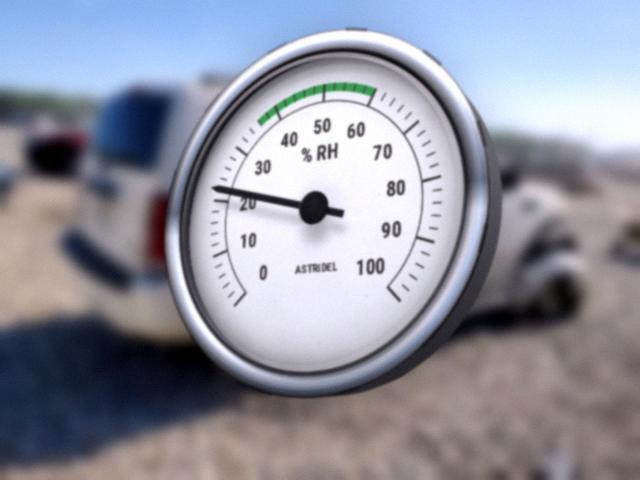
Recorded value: 22; %
